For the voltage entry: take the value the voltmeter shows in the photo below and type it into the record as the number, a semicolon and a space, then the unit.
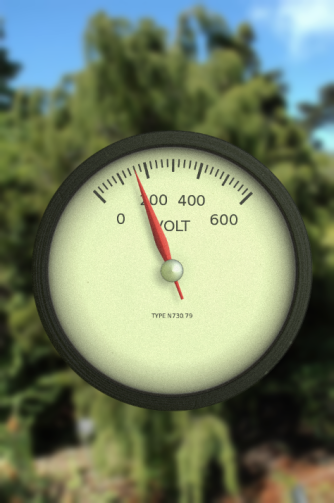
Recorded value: 160; V
